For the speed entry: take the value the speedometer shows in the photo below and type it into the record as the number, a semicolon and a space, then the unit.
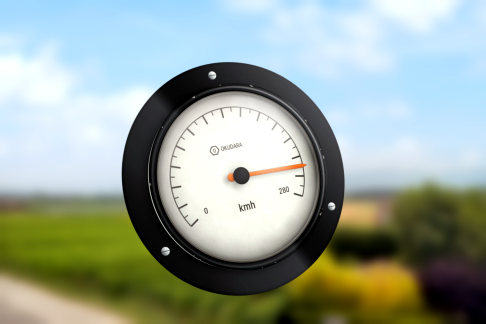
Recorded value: 250; km/h
